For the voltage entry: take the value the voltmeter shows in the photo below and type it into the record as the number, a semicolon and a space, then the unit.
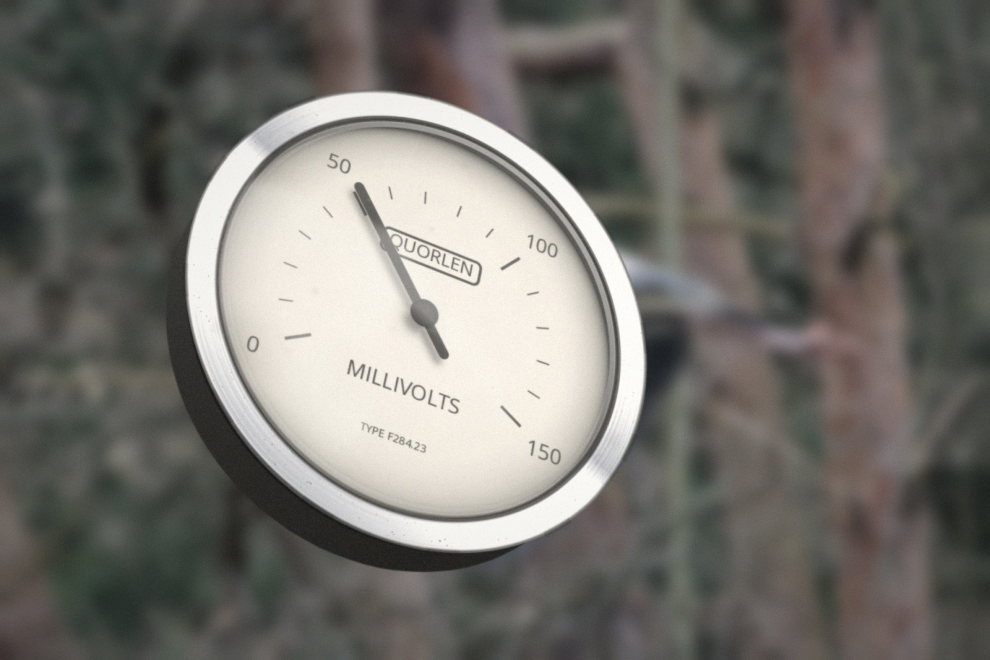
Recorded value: 50; mV
